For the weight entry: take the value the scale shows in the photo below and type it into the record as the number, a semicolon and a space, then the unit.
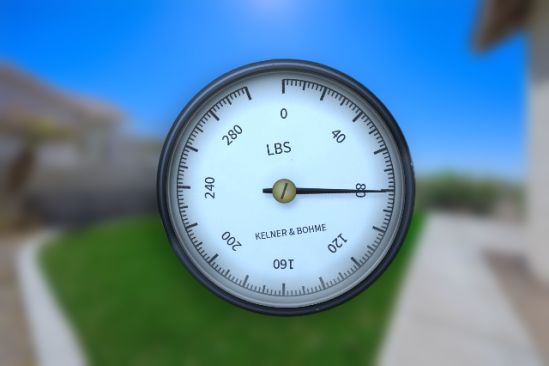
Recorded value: 80; lb
